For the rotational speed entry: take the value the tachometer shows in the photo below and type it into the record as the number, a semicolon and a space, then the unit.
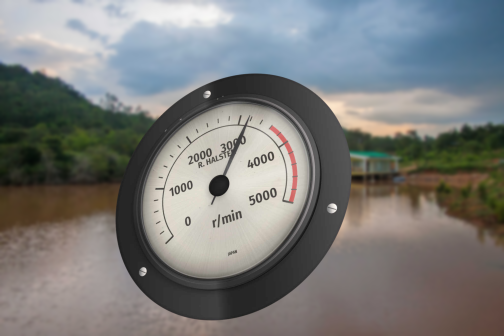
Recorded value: 3200; rpm
